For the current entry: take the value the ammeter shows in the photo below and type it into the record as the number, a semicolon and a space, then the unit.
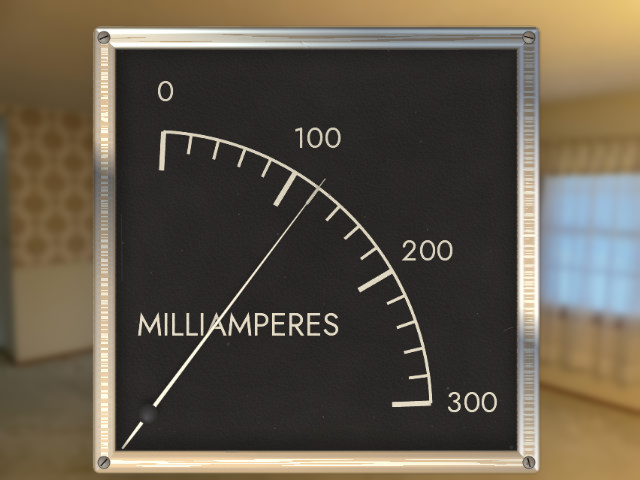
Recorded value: 120; mA
